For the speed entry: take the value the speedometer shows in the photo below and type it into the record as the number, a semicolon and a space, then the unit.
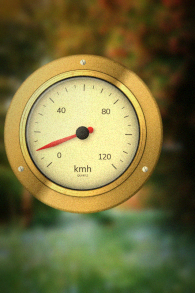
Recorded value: 10; km/h
